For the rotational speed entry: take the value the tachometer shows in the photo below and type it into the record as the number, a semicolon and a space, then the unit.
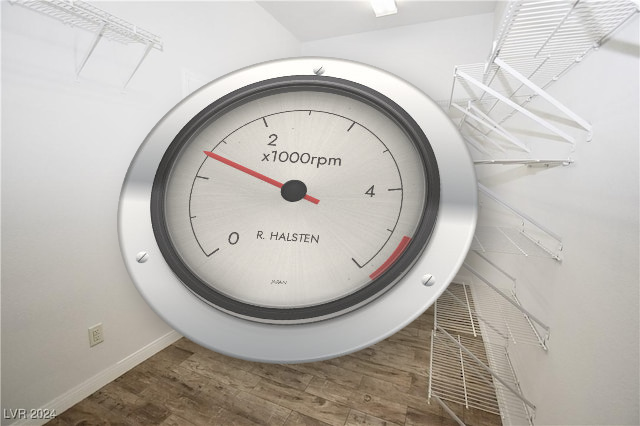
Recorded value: 1250; rpm
